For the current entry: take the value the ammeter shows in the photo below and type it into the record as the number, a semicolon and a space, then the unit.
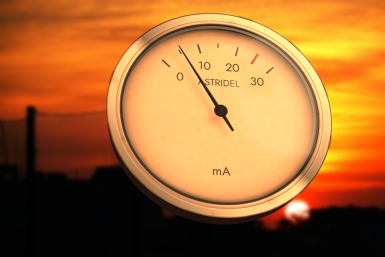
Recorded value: 5; mA
